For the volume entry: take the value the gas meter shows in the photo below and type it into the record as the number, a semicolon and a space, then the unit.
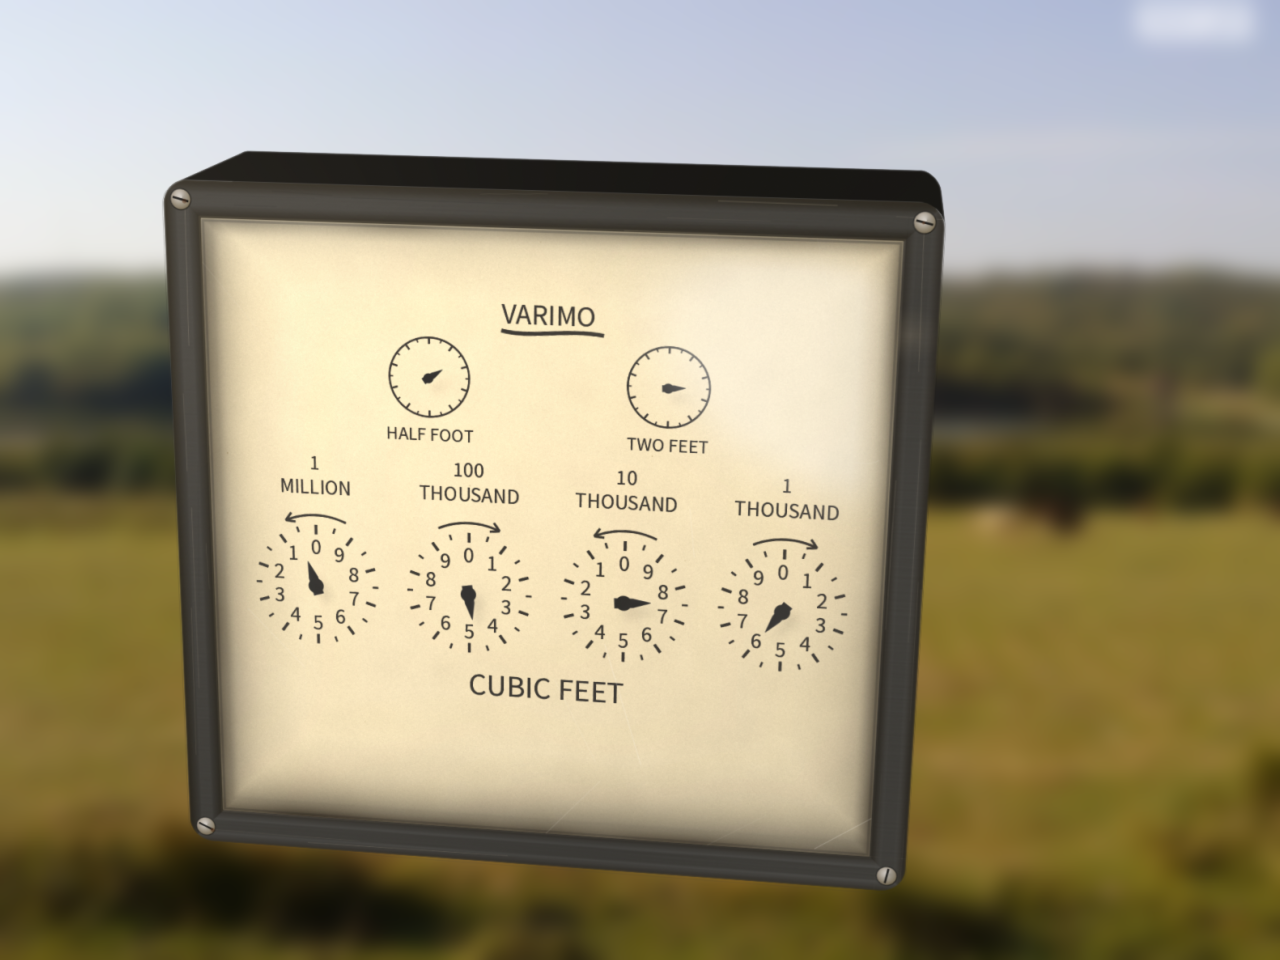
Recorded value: 47600; ft³
